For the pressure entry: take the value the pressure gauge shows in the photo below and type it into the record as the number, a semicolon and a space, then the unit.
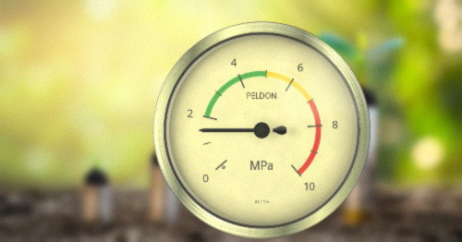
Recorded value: 1.5; MPa
